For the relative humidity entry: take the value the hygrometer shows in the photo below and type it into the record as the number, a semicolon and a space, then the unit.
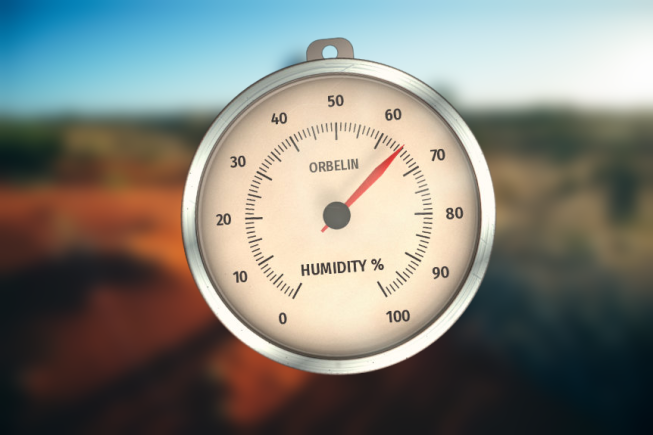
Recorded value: 65; %
